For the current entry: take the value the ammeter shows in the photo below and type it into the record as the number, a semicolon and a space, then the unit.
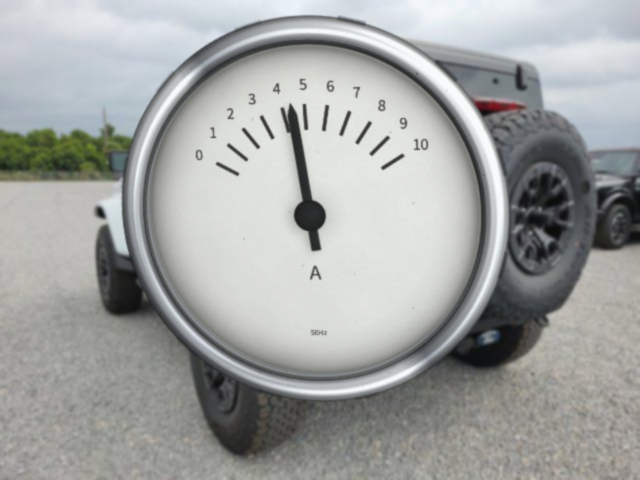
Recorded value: 4.5; A
